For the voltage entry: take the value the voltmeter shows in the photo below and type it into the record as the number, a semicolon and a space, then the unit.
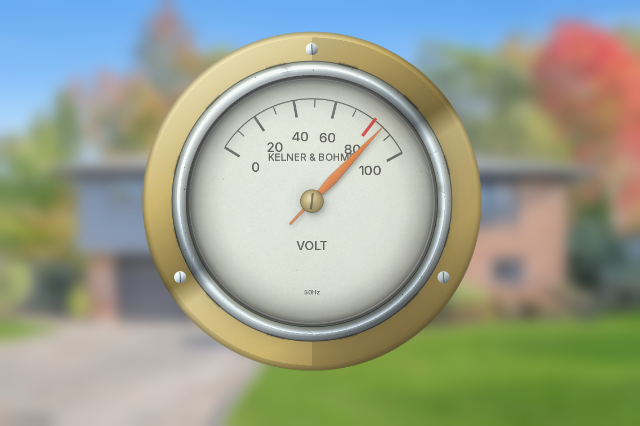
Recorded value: 85; V
